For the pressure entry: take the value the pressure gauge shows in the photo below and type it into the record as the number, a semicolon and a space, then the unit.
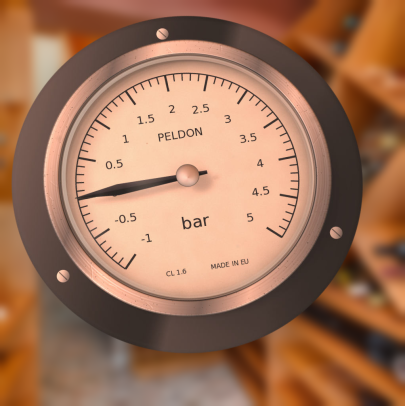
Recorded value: 0; bar
